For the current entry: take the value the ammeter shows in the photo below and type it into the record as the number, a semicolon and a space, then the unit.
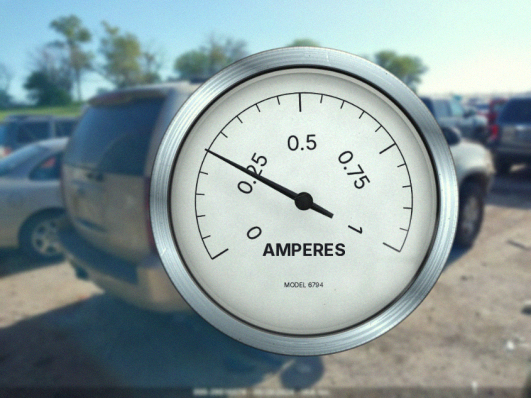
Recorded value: 0.25; A
